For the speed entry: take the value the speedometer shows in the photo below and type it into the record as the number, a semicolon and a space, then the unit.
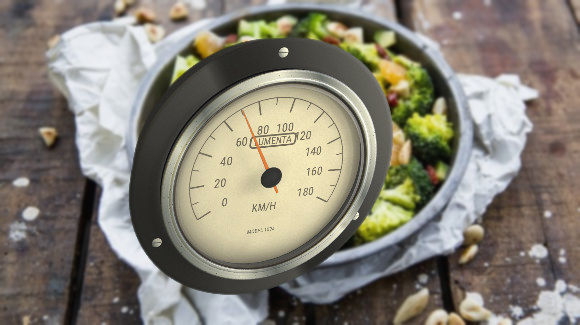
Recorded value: 70; km/h
